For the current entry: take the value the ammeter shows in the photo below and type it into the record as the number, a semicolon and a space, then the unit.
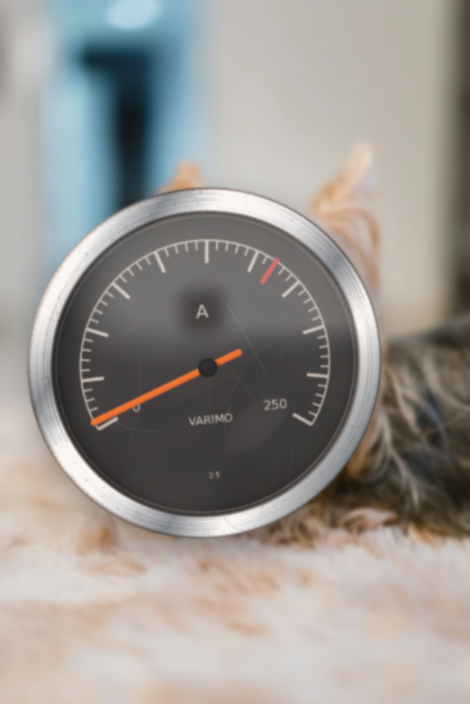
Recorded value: 5; A
